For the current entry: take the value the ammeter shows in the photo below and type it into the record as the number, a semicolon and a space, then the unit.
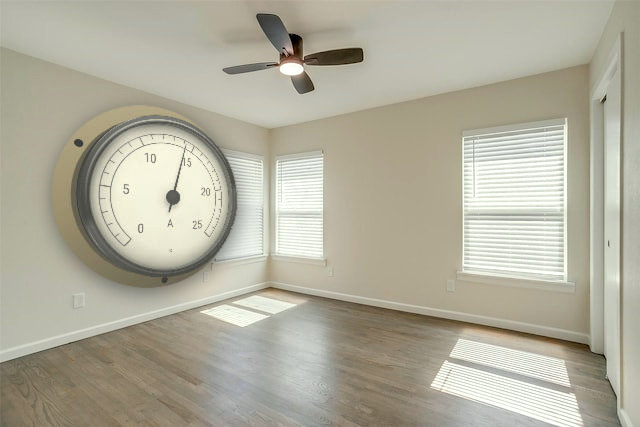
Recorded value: 14; A
